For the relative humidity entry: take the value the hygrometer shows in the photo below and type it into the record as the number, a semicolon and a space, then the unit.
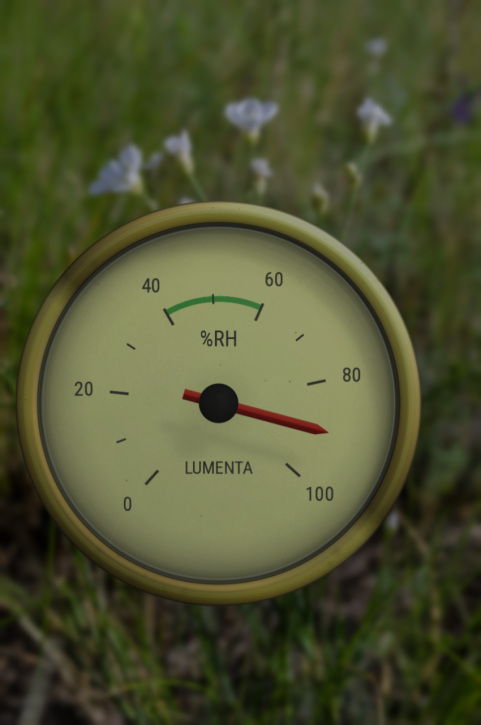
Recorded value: 90; %
